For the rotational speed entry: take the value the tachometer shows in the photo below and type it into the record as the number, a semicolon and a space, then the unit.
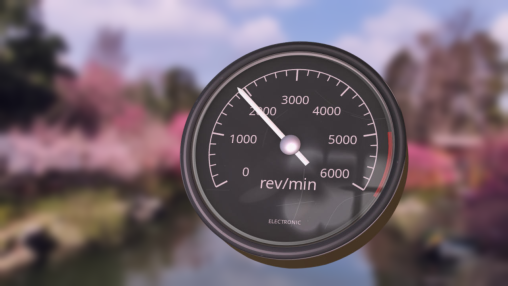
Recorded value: 1900; rpm
